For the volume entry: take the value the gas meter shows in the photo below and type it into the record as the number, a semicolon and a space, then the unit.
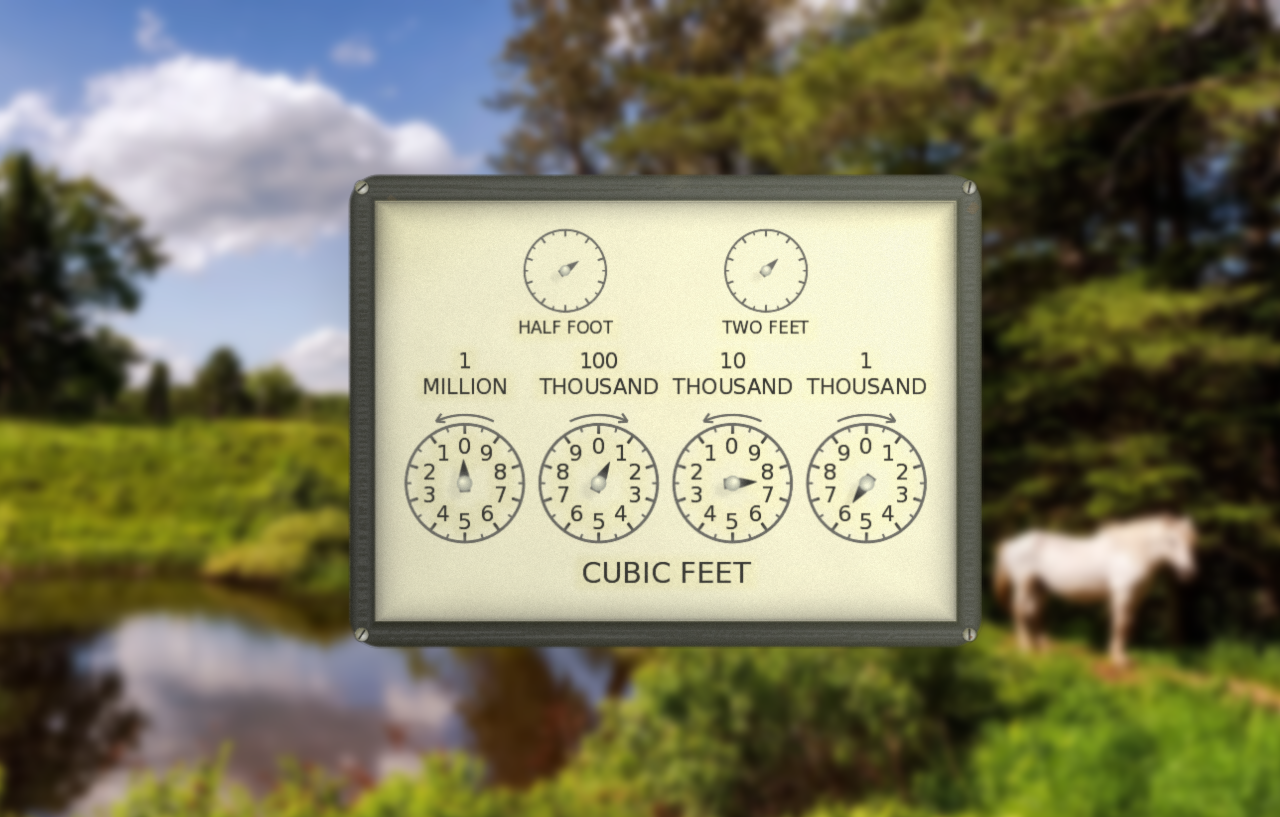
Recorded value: 7600; ft³
